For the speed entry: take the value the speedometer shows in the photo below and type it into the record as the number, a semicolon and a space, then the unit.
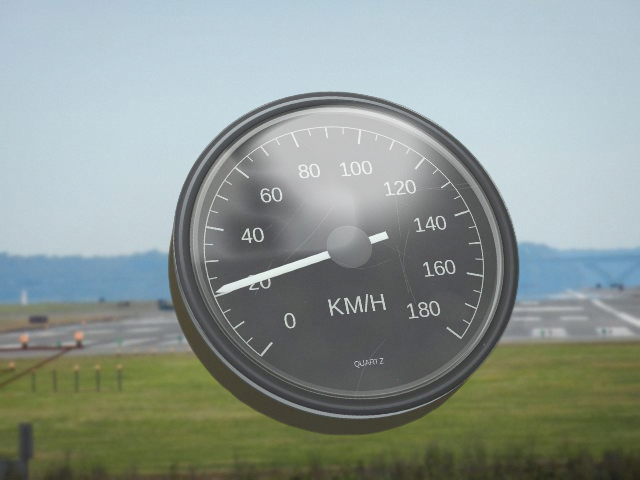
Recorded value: 20; km/h
